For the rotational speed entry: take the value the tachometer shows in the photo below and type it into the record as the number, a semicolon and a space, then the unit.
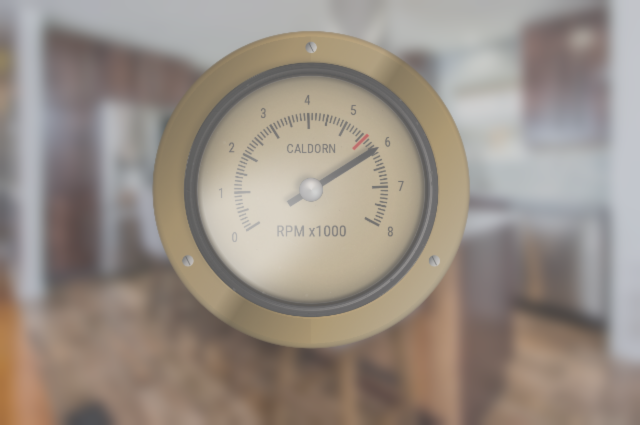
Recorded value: 6000; rpm
